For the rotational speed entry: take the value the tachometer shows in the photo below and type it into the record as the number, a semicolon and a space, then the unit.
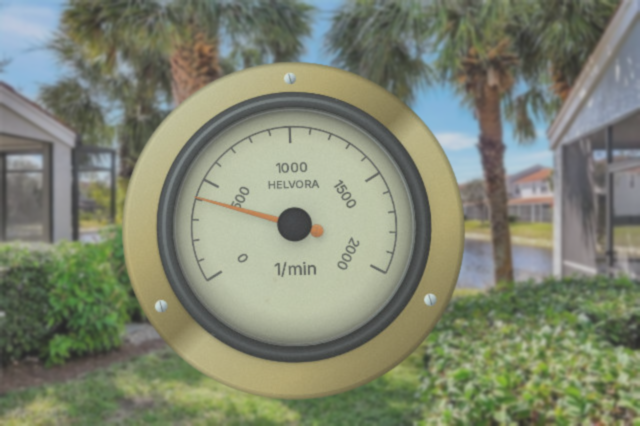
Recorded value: 400; rpm
